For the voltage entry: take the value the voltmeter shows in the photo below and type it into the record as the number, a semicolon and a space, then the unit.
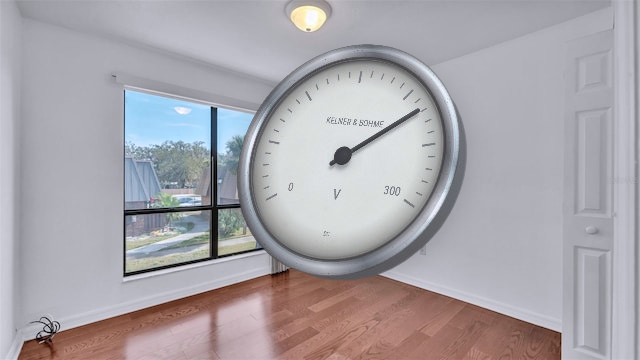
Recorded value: 220; V
